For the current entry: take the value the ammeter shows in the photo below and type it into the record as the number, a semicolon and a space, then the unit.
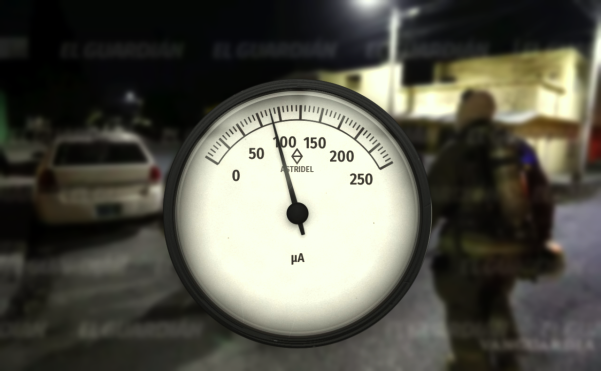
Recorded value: 90; µA
